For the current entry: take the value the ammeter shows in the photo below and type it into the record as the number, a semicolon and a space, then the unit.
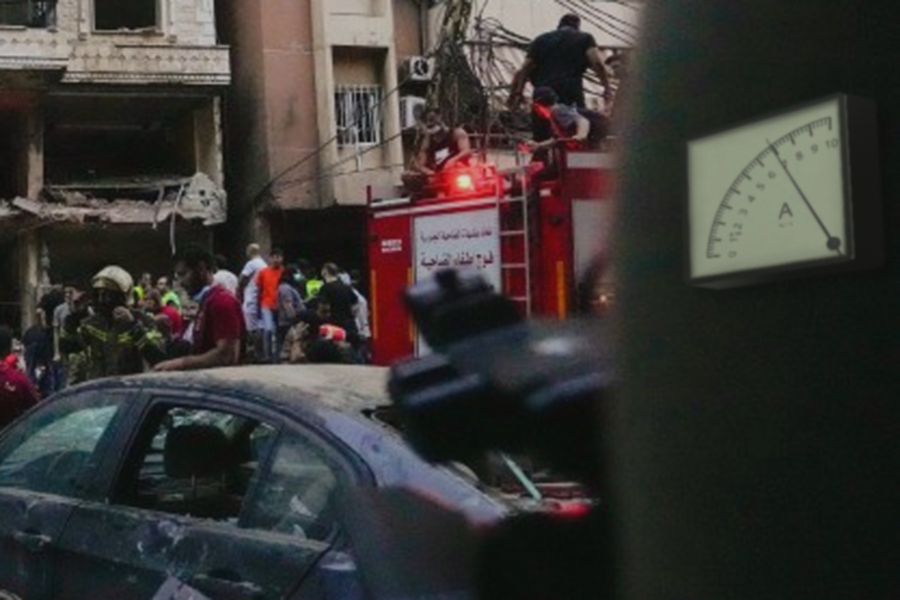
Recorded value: 7; A
